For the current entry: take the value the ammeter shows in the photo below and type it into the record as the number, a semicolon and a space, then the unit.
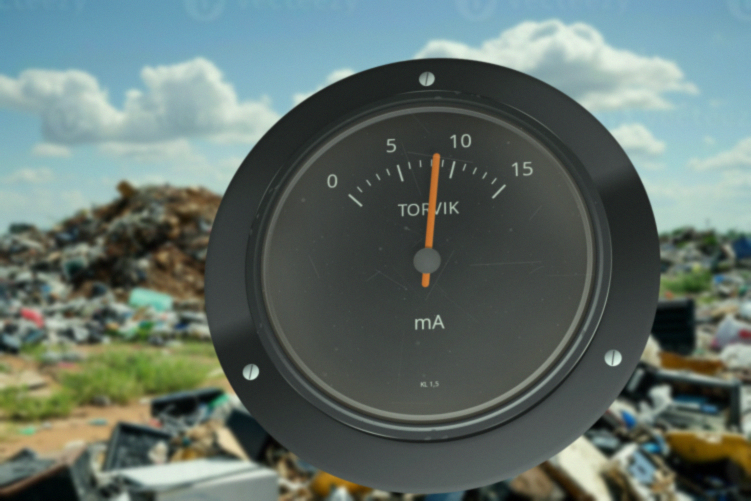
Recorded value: 8.5; mA
